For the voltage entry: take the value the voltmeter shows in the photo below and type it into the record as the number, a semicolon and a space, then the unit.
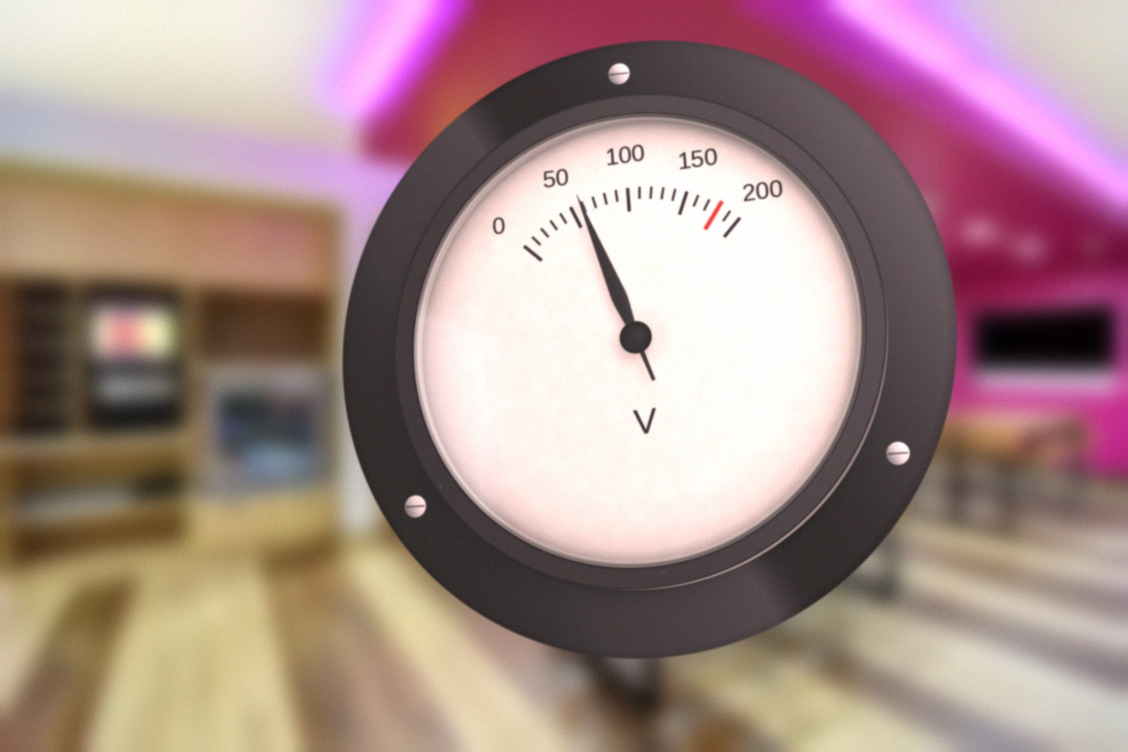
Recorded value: 60; V
